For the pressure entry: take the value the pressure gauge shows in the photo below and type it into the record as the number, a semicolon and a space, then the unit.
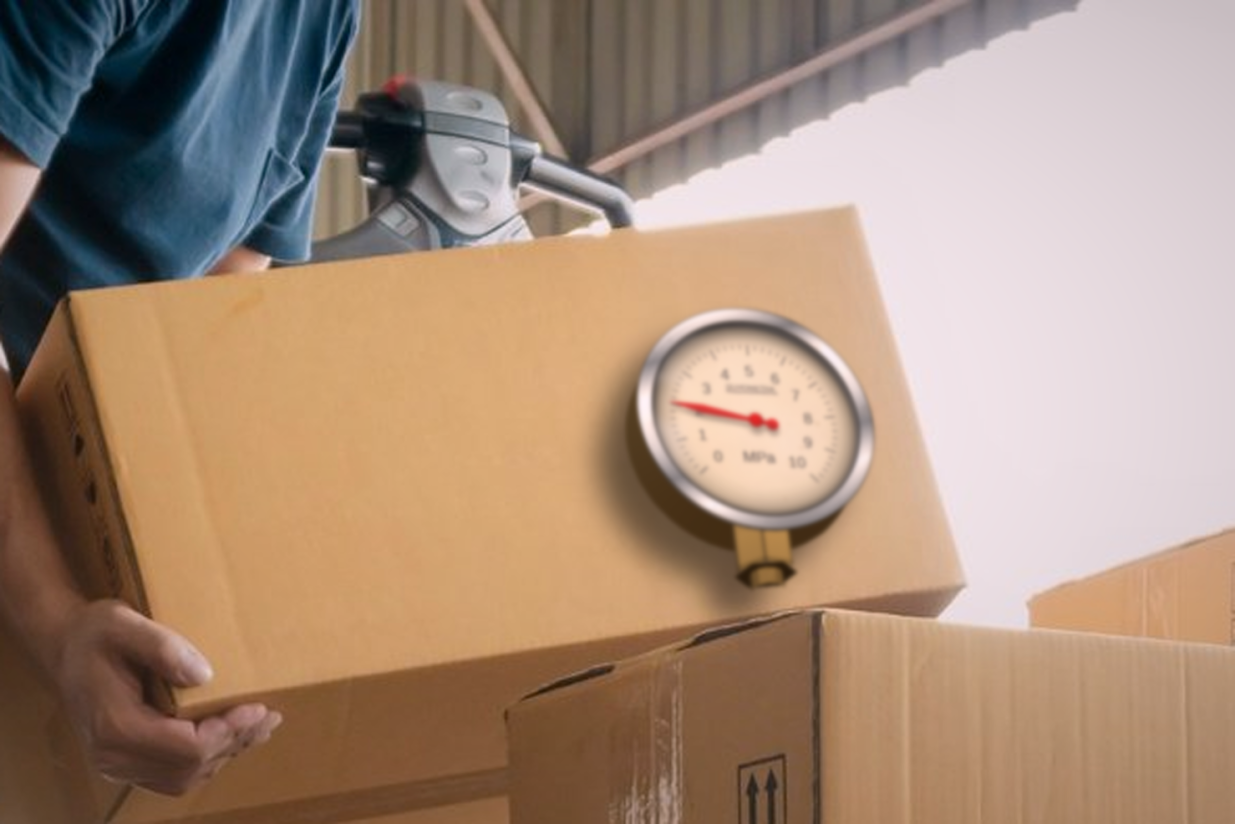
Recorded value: 2; MPa
